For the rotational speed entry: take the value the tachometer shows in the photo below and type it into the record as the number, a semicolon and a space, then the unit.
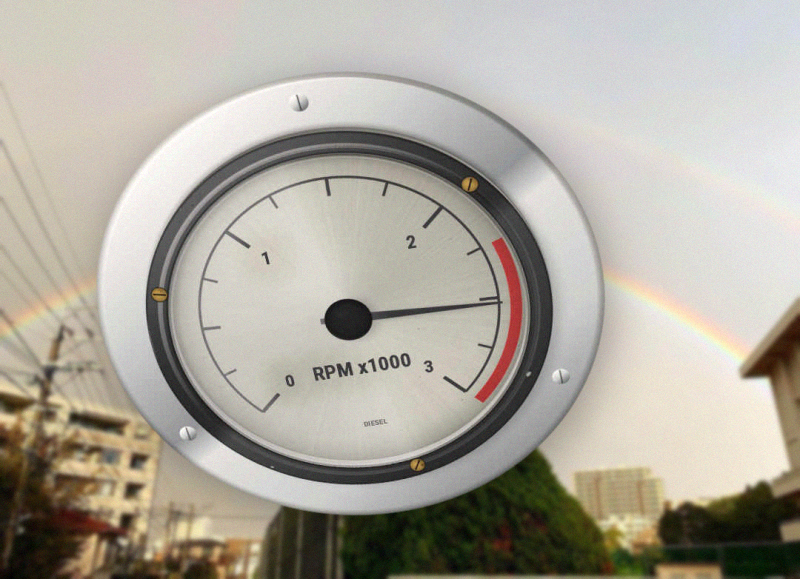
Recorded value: 2500; rpm
